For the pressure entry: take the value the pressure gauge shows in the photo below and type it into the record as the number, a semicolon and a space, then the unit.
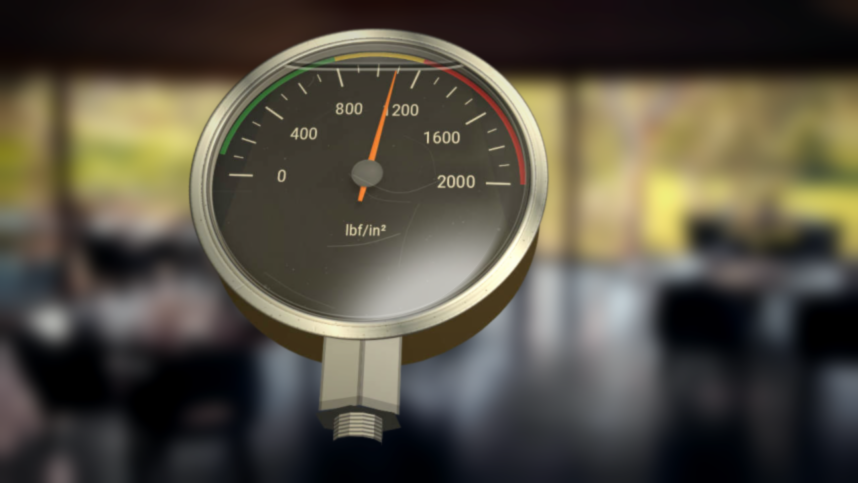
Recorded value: 1100; psi
